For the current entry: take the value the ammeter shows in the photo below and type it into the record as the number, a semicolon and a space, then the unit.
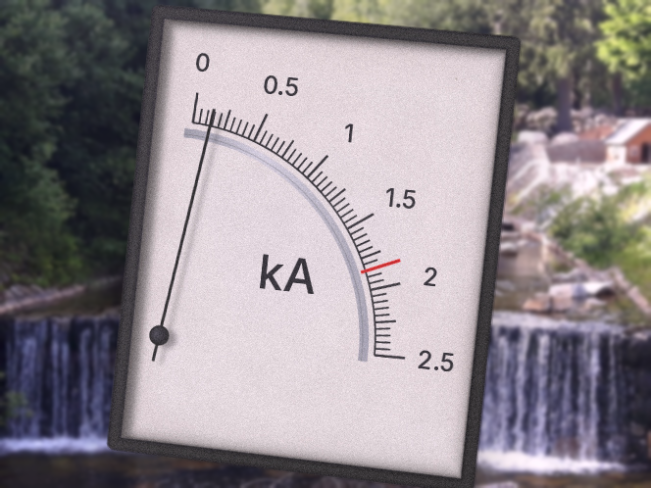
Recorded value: 0.15; kA
